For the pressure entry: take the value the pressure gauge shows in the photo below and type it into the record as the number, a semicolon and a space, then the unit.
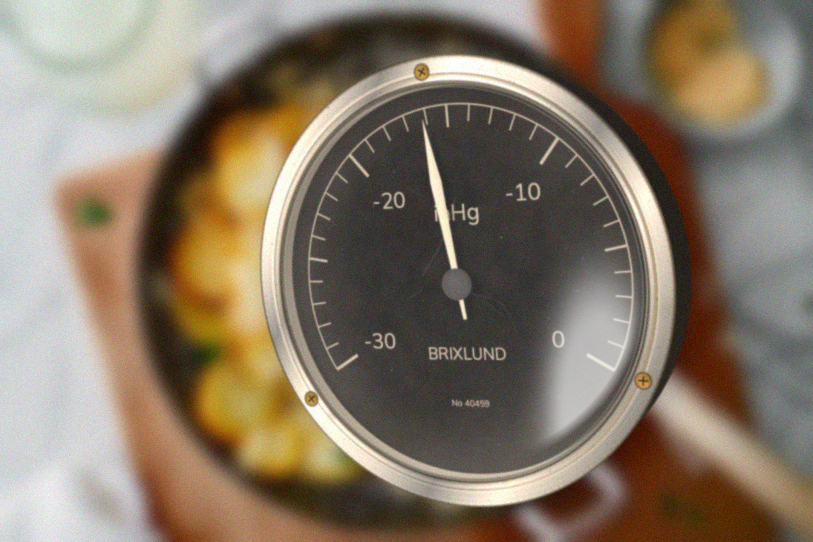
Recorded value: -16; inHg
